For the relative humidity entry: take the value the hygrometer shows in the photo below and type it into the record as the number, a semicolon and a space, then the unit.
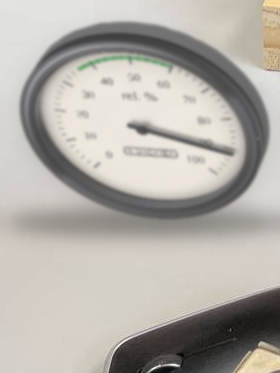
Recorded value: 90; %
